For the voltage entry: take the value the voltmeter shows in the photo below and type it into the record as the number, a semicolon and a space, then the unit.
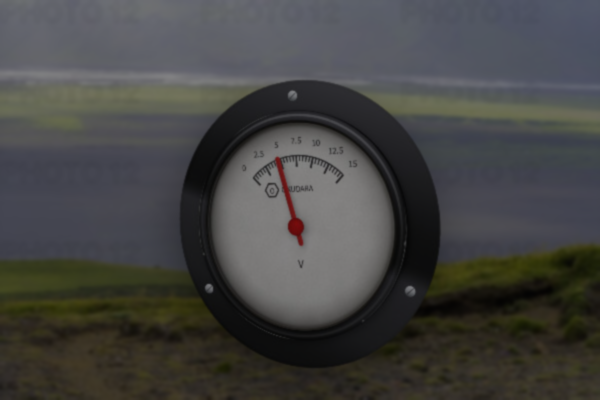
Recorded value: 5; V
